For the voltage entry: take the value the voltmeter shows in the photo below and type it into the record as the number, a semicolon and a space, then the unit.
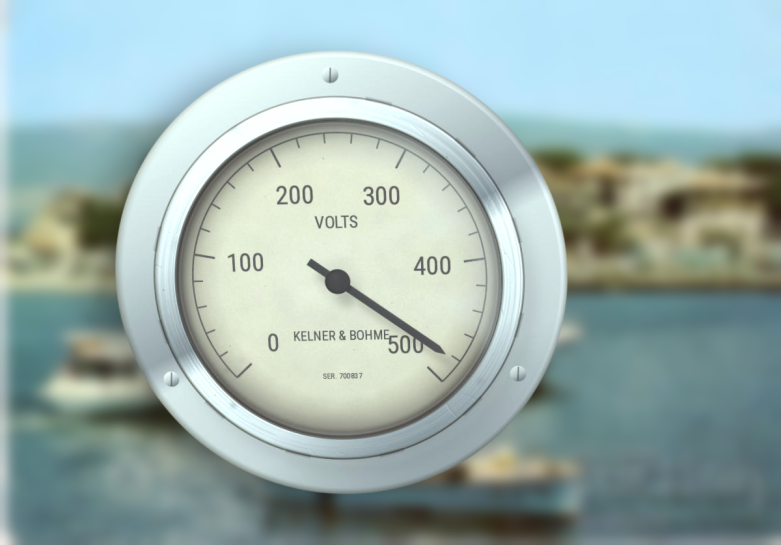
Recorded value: 480; V
